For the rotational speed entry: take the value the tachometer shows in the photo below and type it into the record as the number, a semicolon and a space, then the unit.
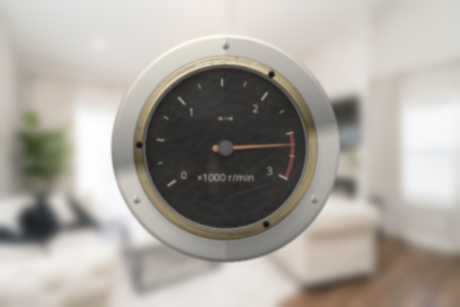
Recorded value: 2625; rpm
